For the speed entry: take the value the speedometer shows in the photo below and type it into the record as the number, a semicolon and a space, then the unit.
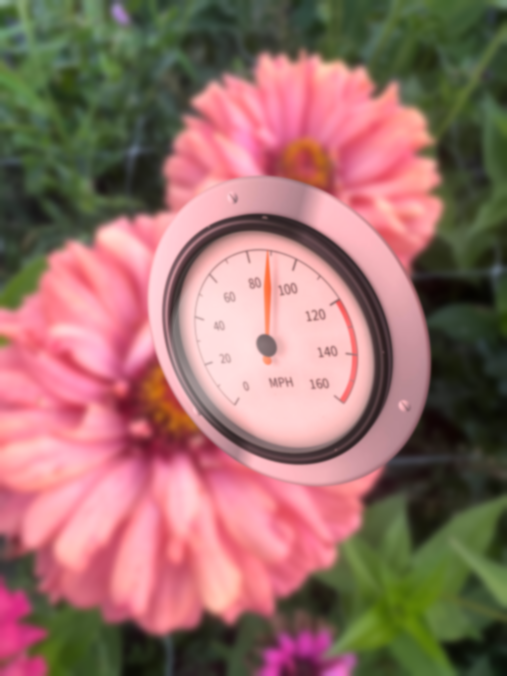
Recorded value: 90; mph
